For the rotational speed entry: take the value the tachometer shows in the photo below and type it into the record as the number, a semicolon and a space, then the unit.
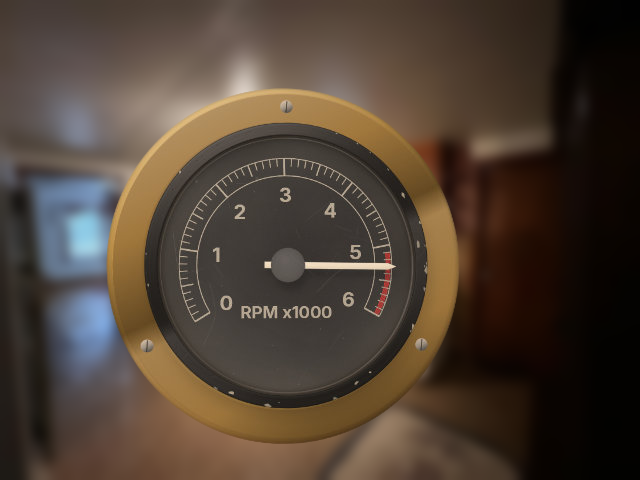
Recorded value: 5300; rpm
